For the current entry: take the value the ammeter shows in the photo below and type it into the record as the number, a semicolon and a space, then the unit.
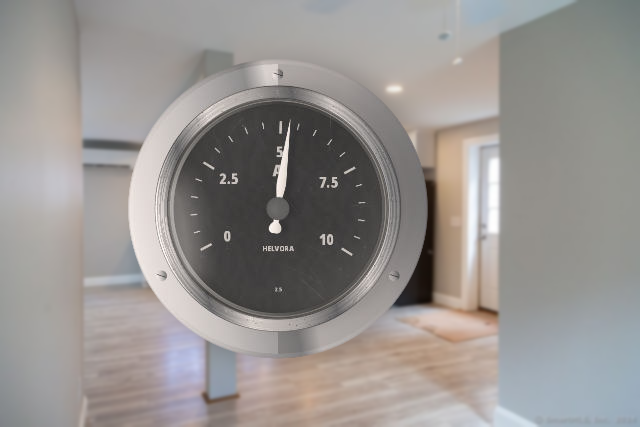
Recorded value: 5.25; A
